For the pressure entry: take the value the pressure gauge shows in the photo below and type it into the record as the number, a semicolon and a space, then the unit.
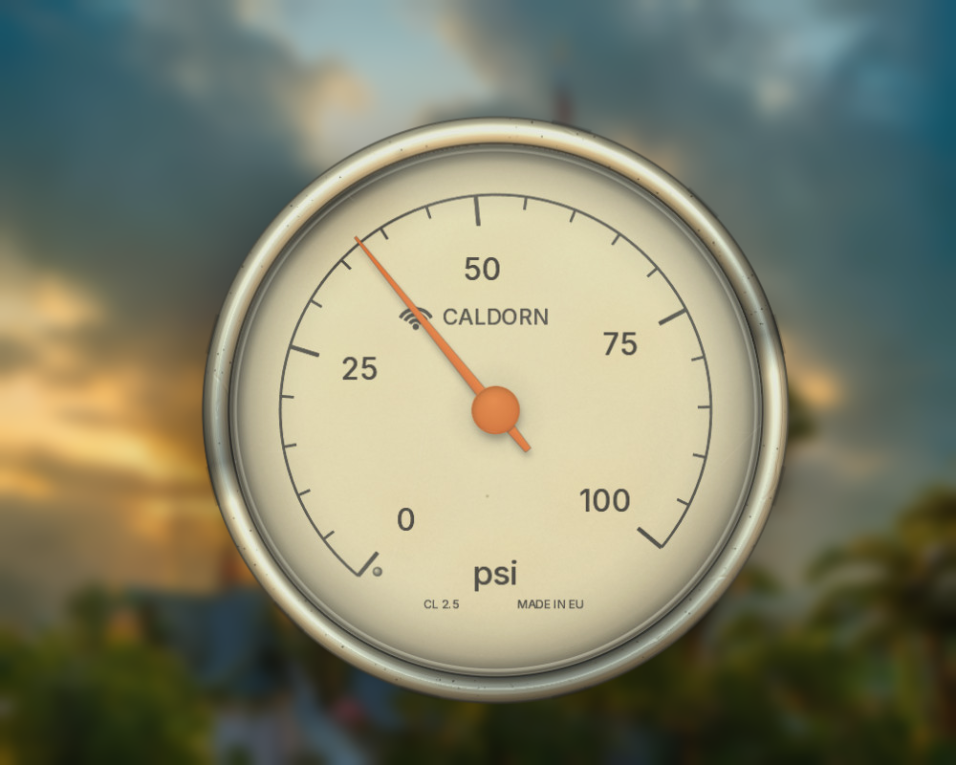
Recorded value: 37.5; psi
